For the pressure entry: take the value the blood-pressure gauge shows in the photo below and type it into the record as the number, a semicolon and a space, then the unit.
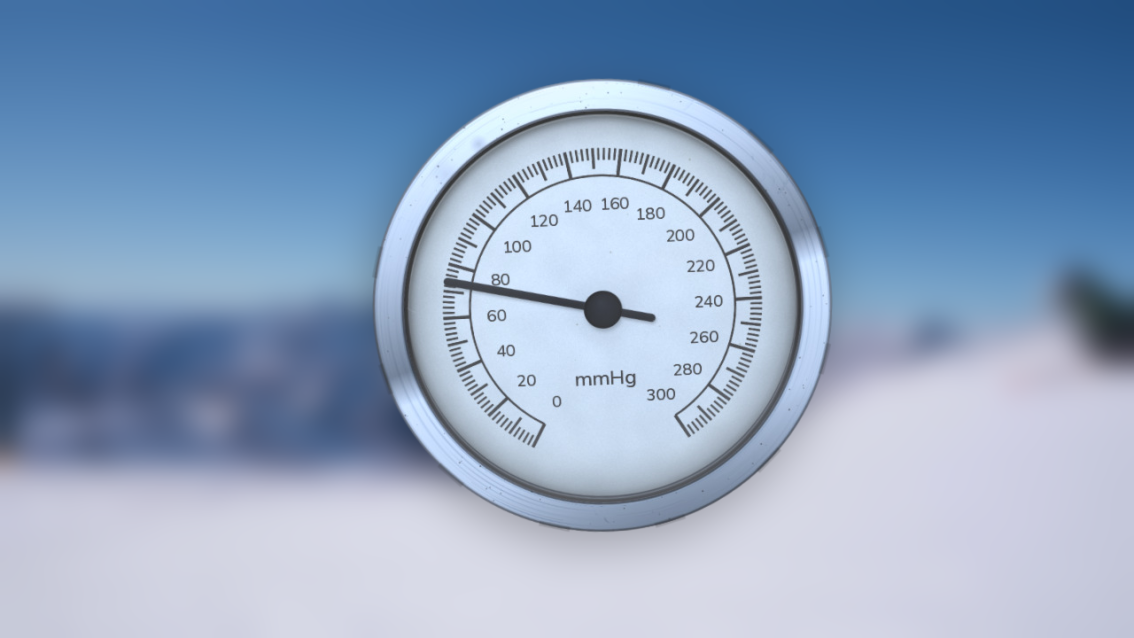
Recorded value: 74; mmHg
